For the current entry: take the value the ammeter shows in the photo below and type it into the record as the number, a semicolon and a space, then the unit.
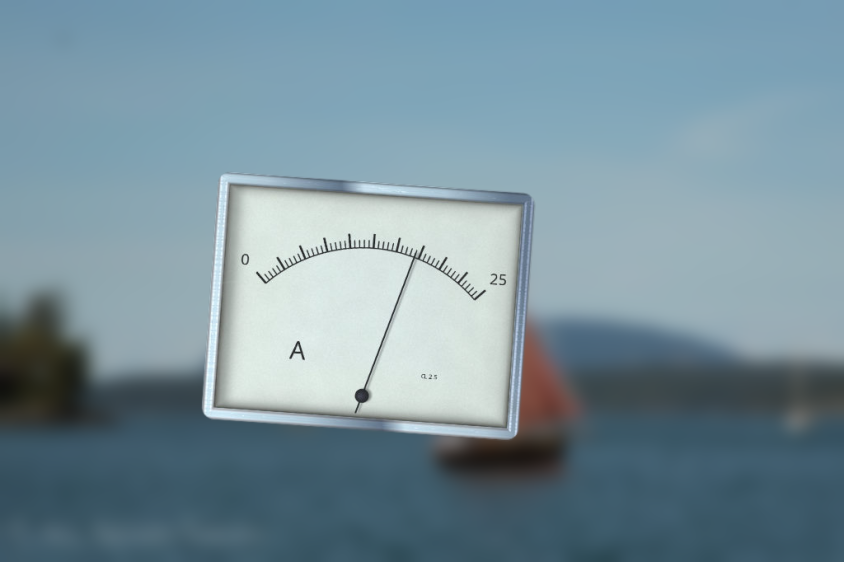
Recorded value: 17; A
